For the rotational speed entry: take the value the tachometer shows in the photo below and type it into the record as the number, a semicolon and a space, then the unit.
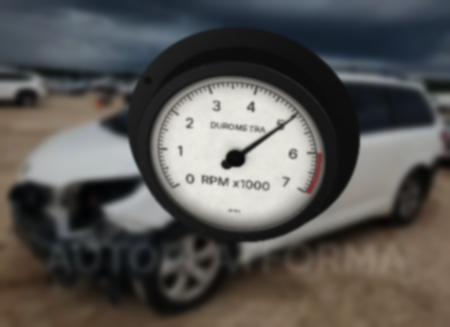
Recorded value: 5000; rpm
